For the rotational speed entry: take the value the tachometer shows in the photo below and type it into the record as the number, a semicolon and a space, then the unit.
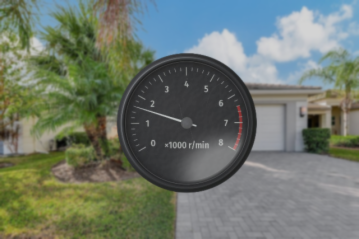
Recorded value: 1600; rpm
